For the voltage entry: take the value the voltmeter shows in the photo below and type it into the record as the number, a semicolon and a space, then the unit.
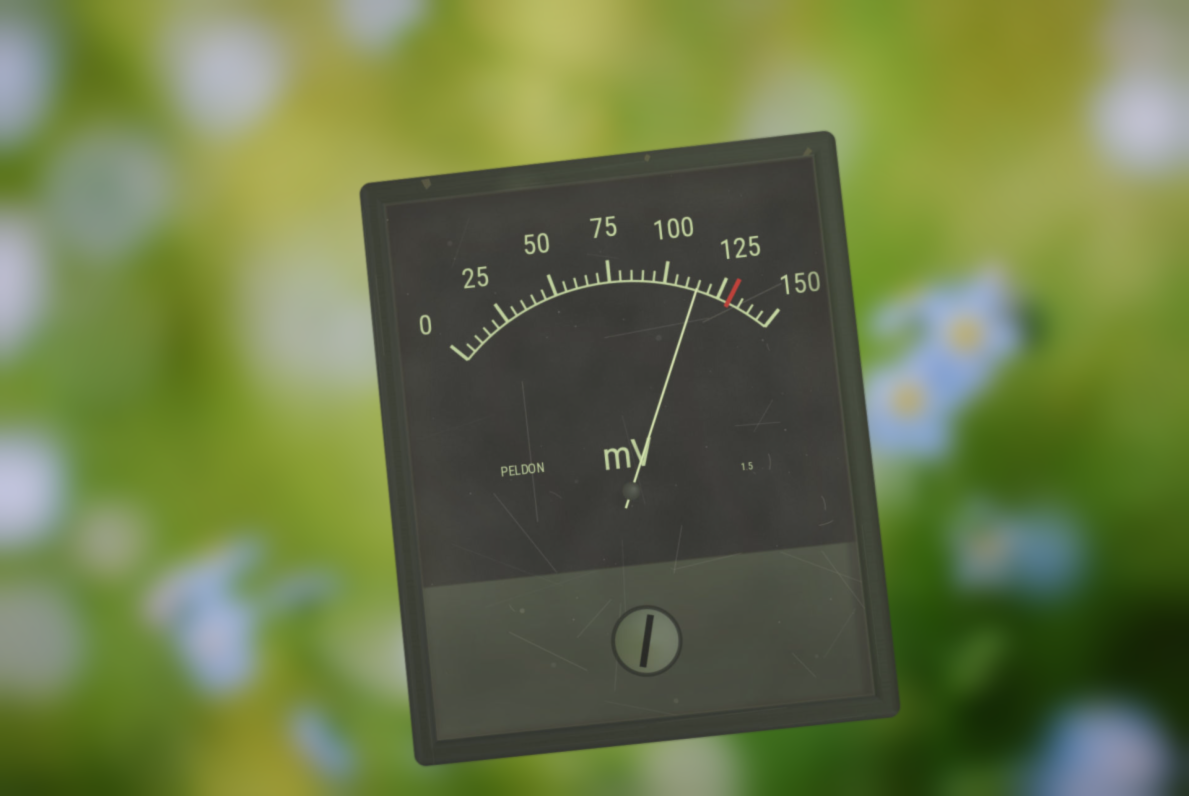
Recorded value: 115; mV
